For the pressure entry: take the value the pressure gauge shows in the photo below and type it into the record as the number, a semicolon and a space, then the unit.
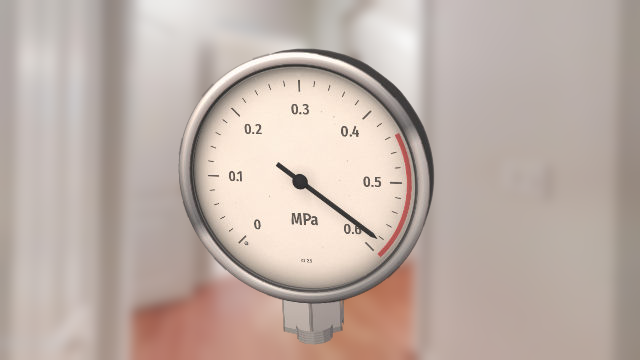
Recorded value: 0.58; MPa
